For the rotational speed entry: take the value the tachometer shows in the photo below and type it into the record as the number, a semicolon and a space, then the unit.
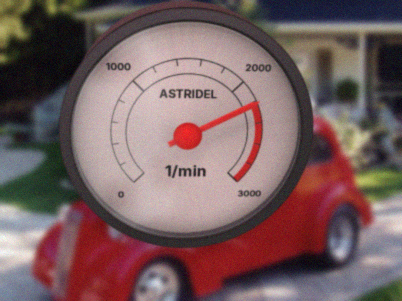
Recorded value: 2200; rpm
